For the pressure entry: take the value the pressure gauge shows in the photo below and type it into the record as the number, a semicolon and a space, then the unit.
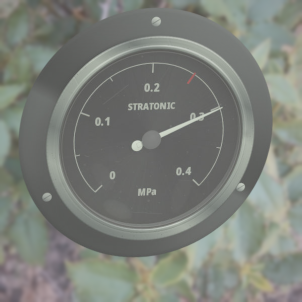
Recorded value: 0.3; MPa
